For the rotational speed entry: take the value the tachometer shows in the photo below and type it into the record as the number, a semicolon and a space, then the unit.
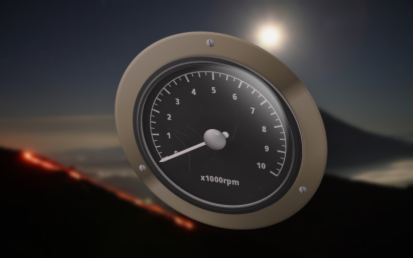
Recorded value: 0; rpm
